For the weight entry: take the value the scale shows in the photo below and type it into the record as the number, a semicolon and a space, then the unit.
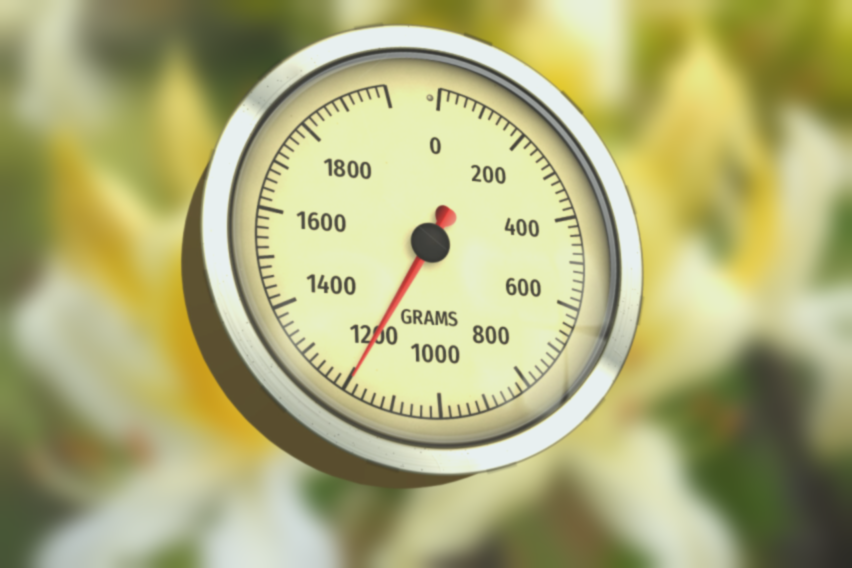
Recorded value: 1200; g
